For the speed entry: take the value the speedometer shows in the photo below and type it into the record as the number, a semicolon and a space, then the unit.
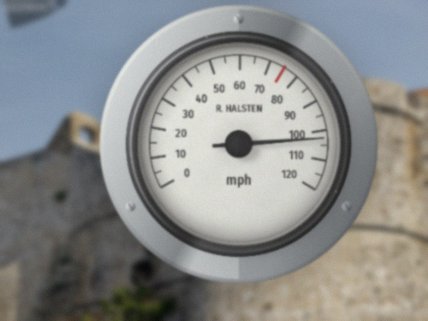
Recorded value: 102.5; mph
